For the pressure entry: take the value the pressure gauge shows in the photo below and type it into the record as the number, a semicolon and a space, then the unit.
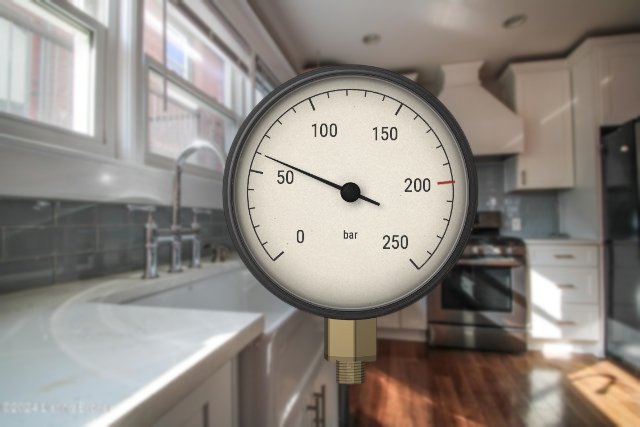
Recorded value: 60; bar
